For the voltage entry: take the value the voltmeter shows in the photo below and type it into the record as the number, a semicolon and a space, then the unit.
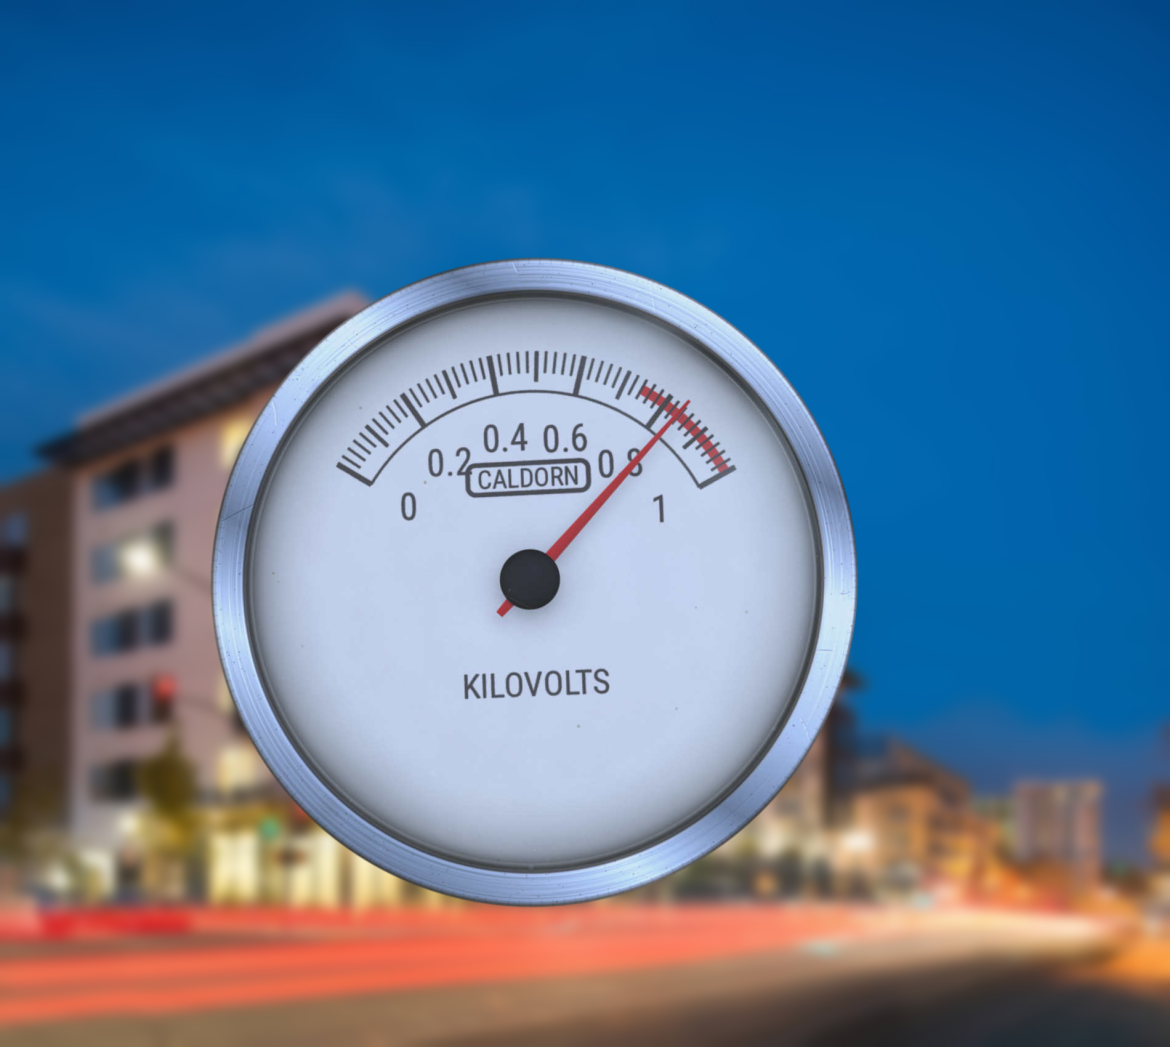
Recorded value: 0.84; kV
